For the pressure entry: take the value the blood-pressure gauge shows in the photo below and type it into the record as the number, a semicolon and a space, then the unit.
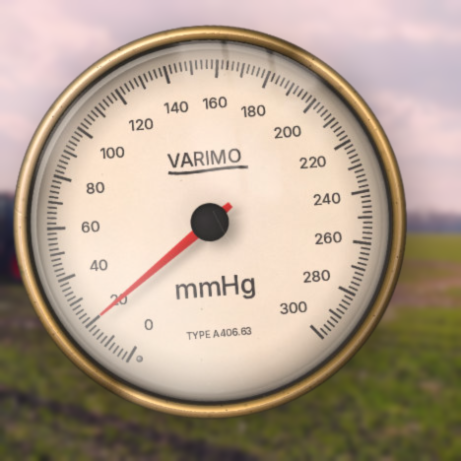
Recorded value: 20; mmHg
